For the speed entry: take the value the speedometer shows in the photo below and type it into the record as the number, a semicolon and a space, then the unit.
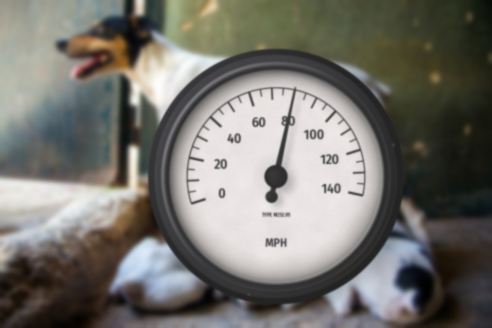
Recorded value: 80; mph
